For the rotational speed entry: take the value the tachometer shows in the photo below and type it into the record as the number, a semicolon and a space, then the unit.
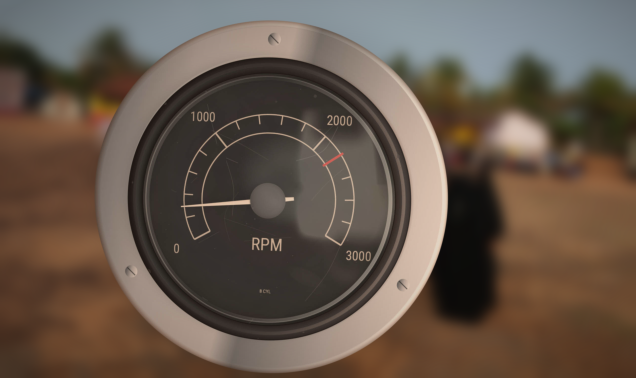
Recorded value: 300; rpm
